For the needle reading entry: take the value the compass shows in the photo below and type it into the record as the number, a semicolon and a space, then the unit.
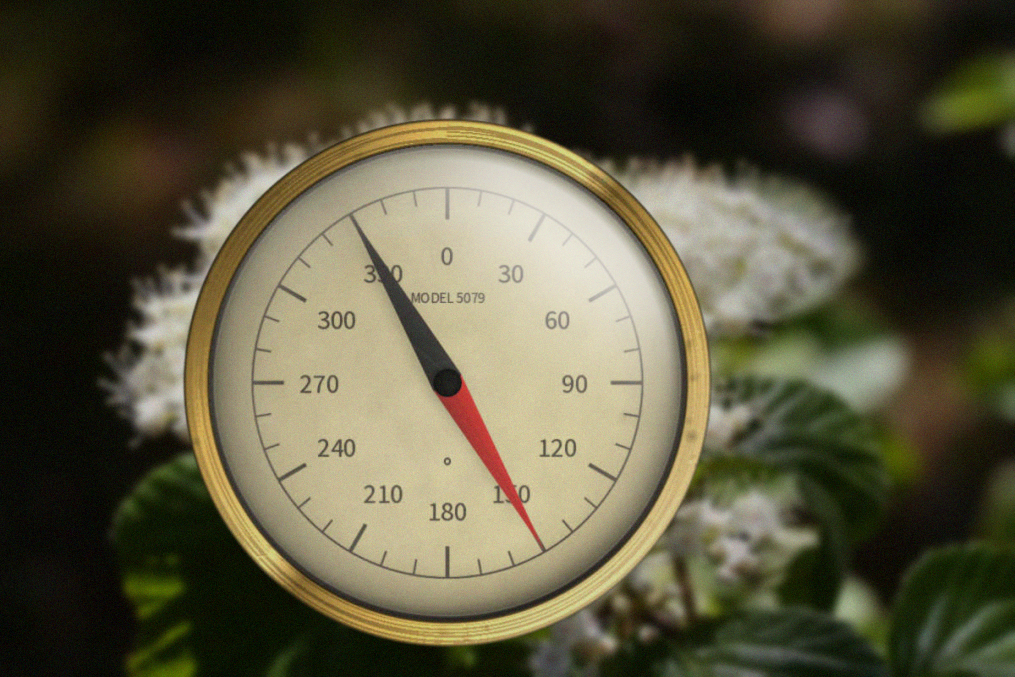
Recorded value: 150; °
